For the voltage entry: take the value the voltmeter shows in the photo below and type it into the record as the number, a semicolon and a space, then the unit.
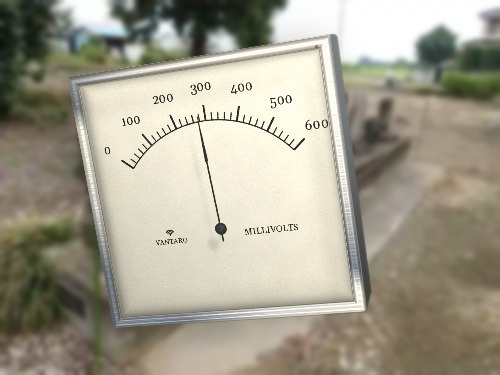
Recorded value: 280; mV
